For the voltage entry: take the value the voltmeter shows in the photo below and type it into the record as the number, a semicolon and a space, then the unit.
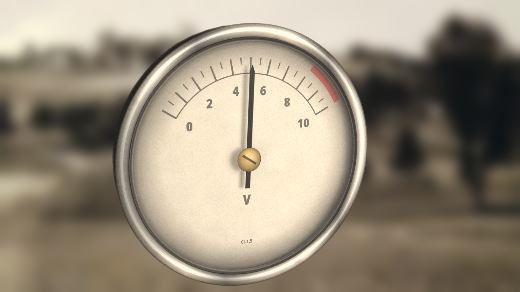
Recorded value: 5; V
